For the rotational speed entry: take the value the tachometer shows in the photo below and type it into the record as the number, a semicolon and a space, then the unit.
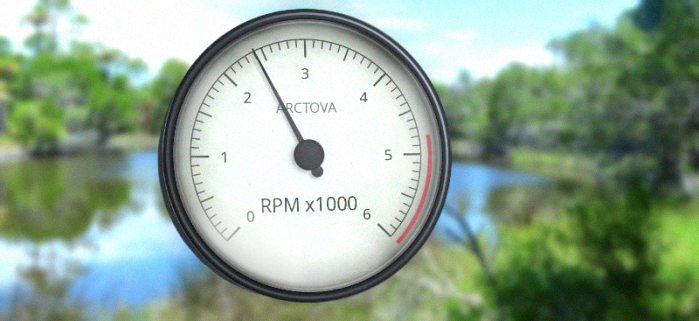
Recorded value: 2400; rpm
